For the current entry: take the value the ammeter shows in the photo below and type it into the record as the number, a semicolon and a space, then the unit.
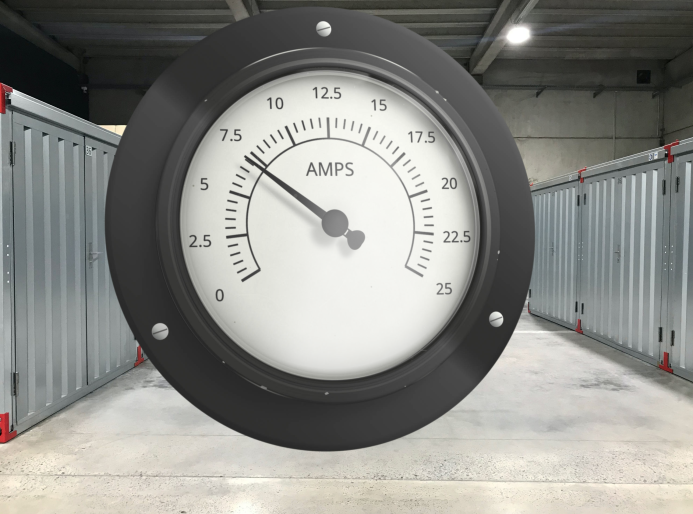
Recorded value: 7; A
